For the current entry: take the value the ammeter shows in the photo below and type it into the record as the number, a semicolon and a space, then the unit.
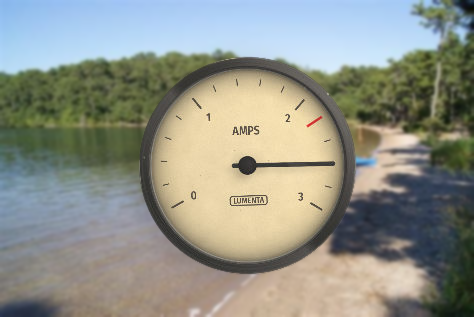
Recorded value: 2.6; A
